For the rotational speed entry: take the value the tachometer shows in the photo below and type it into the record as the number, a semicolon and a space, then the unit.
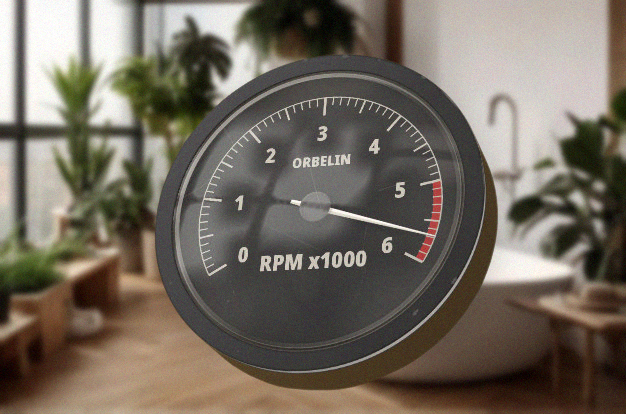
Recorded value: 5700; rpm
